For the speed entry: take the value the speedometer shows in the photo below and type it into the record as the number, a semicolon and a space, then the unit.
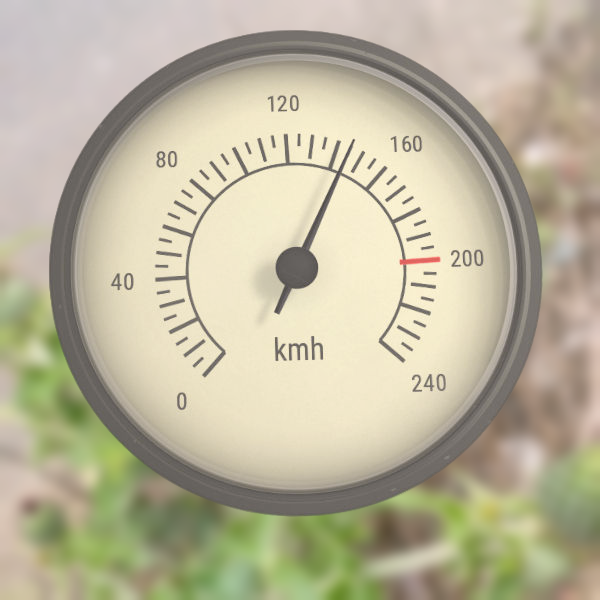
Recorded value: 145; km/h
